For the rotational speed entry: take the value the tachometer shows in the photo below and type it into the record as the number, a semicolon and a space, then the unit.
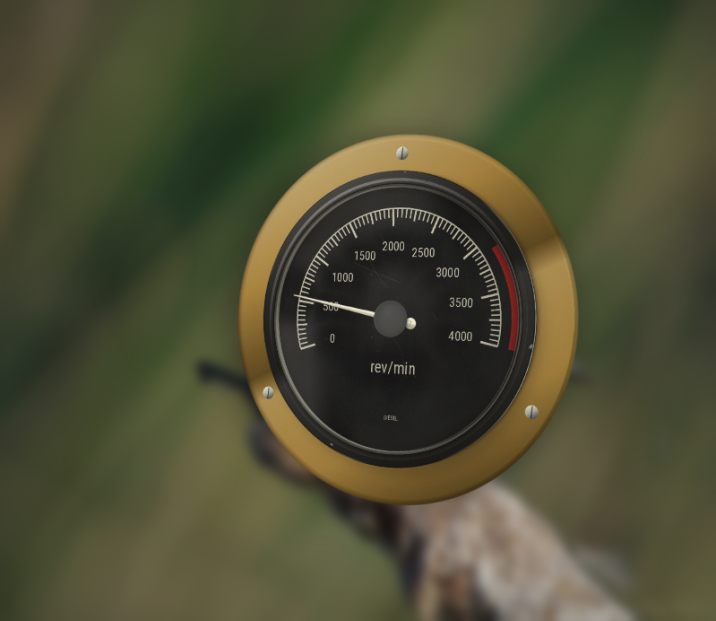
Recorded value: 550; rpm
